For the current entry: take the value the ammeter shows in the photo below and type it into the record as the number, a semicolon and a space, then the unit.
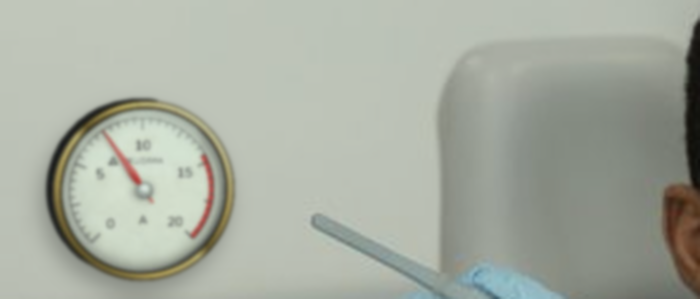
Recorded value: 7.5; A
